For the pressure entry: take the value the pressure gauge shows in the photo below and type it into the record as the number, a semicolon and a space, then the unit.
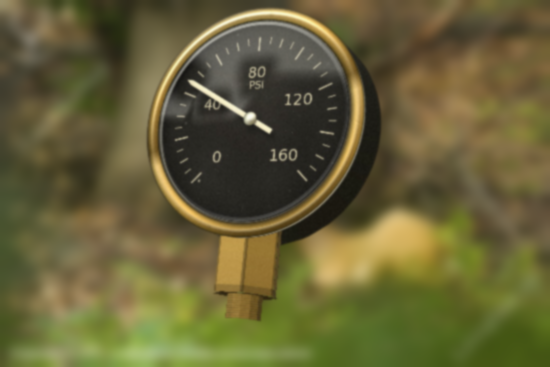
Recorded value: 45; psi
